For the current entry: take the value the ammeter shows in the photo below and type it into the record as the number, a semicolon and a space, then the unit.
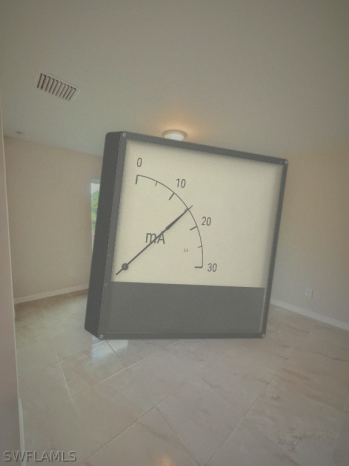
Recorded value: 15; mA
